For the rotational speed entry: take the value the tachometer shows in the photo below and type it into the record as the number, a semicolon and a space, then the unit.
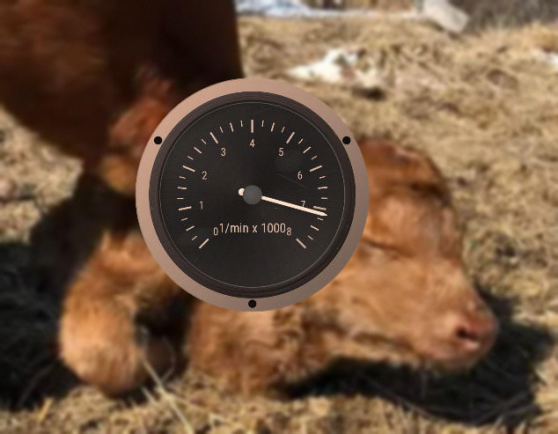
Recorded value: 7125; rpm
